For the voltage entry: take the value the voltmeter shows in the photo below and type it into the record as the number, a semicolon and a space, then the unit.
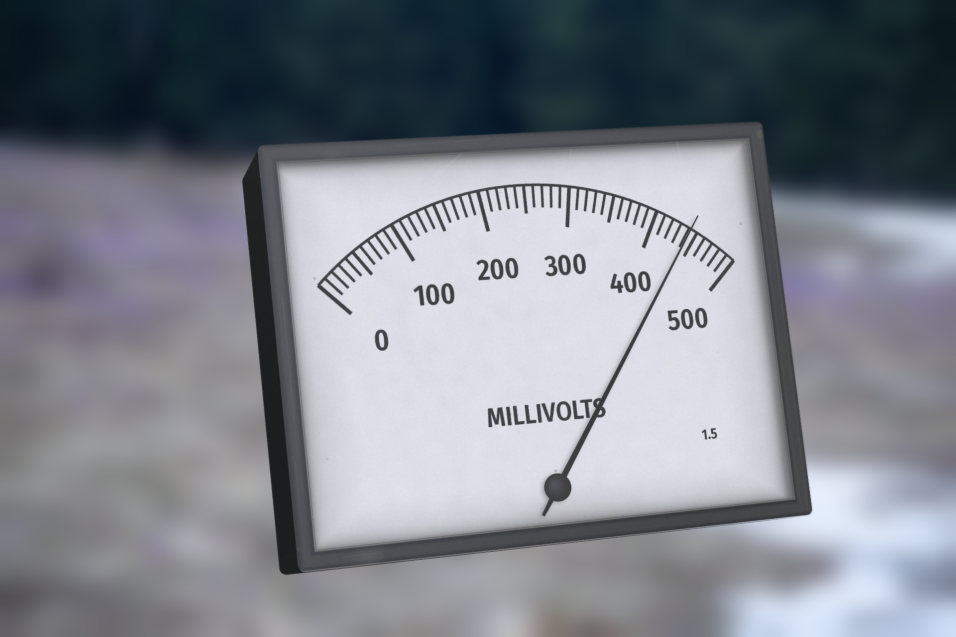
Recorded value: 440; mV
